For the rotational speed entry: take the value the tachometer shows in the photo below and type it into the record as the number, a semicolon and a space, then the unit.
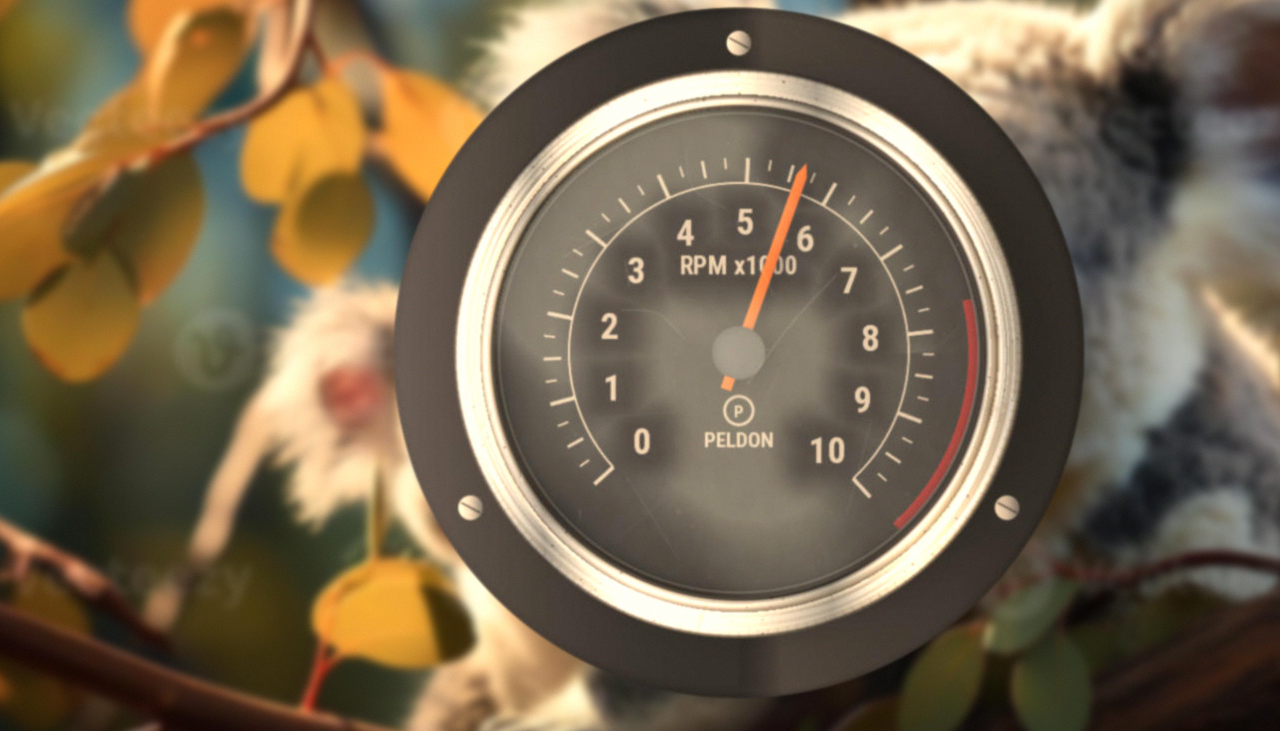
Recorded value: 5625; rpm
